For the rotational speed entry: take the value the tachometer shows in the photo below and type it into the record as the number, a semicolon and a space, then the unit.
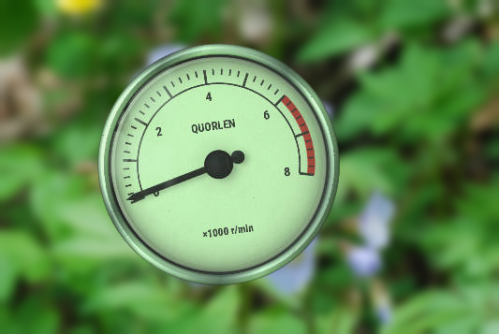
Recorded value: 100; rpm
